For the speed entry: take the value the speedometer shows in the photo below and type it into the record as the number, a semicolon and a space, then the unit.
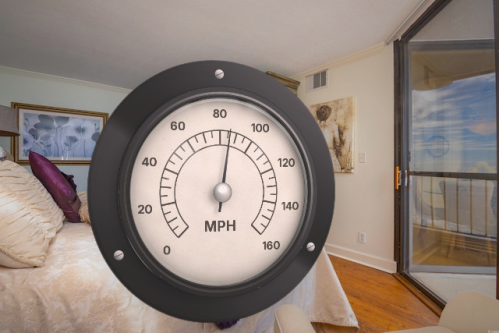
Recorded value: 85; mph
